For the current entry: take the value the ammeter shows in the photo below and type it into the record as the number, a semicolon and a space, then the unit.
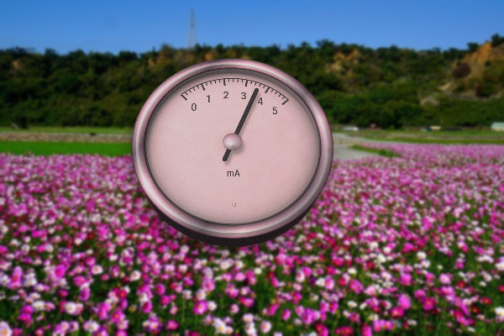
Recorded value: 3.6; mA
